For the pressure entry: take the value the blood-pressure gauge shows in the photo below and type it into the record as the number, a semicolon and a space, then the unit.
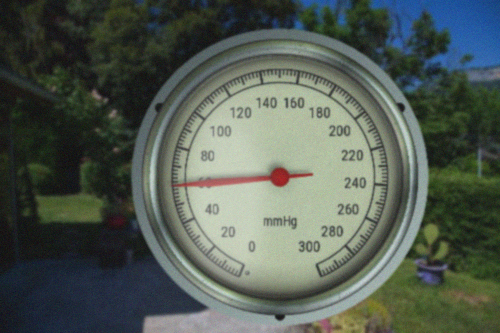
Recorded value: 60; mmHg
